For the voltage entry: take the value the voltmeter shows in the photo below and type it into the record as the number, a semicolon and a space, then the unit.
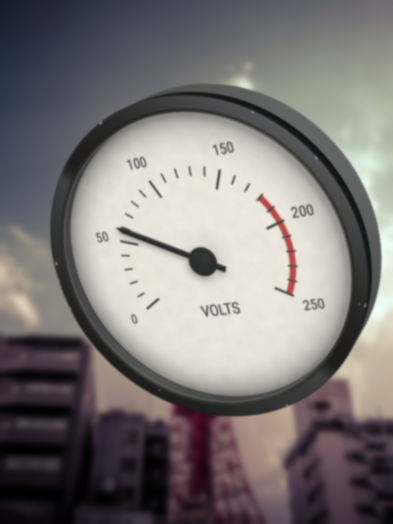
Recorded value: 60; V
